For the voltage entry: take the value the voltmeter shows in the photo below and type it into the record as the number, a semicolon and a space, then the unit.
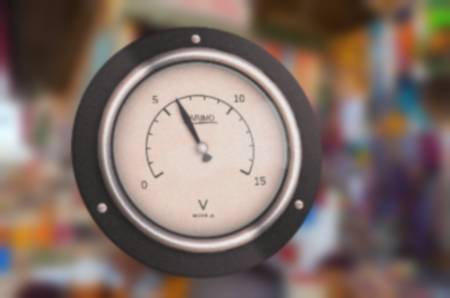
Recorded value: 6; V
